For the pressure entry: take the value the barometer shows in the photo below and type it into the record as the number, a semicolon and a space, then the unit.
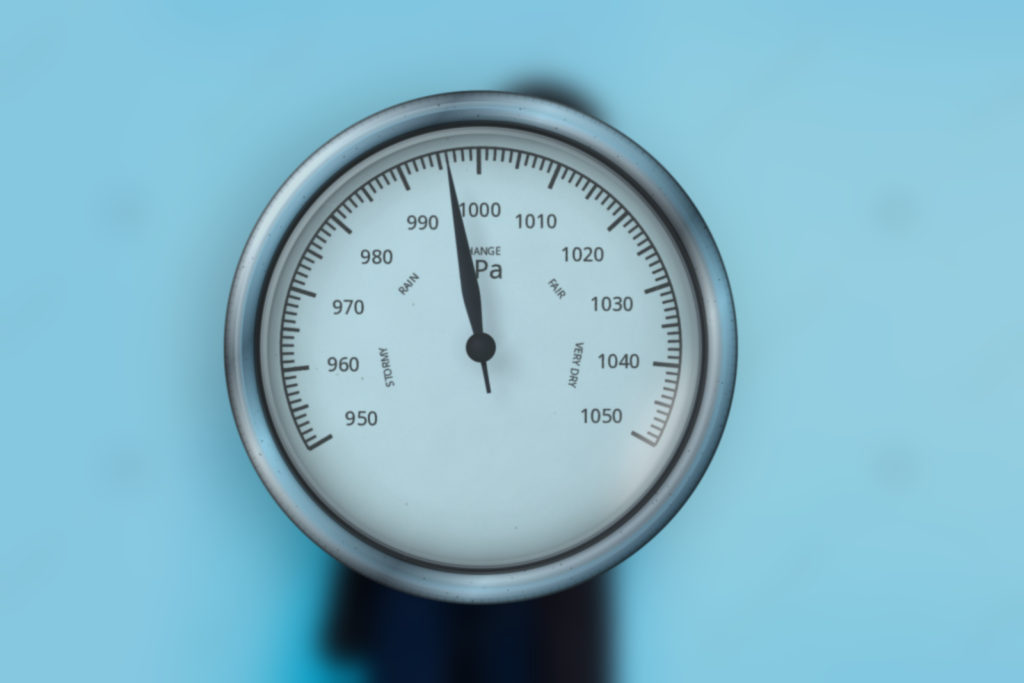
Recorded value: 996; hPa
